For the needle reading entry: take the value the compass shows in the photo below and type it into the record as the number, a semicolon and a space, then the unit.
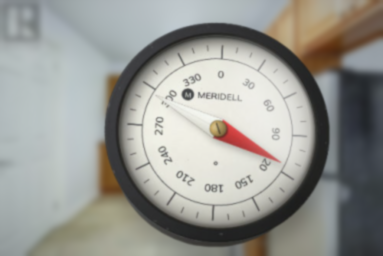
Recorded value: 115; °
